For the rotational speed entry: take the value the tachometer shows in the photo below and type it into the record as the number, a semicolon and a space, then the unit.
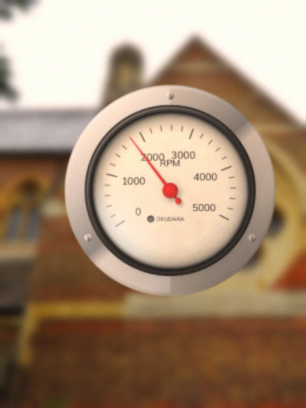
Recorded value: 1800; rpm
